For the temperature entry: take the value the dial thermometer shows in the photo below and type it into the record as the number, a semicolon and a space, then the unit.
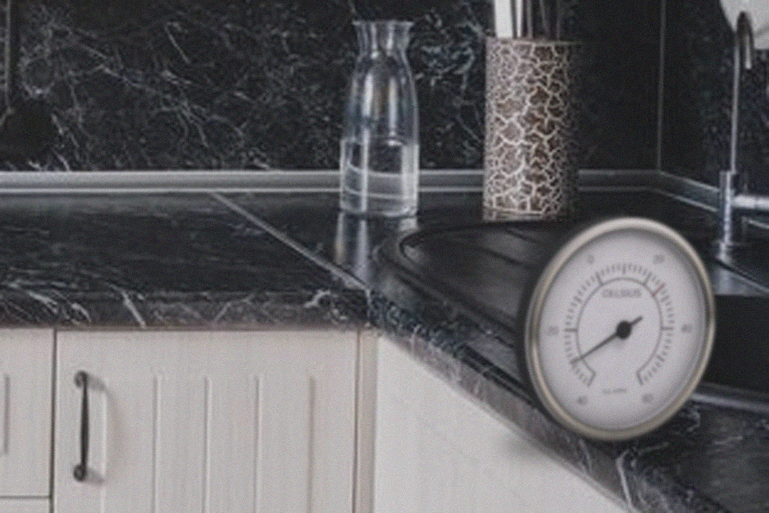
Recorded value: -30; °C
